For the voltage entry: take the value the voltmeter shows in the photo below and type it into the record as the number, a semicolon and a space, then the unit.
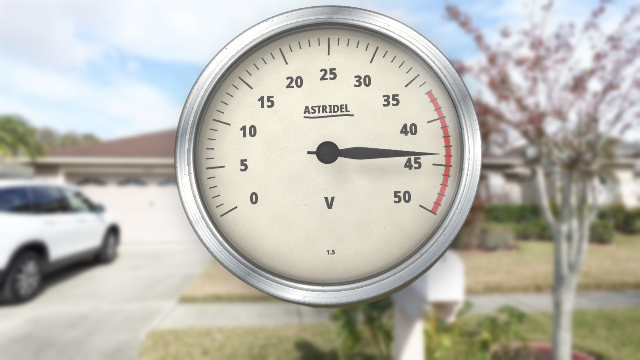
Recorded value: 44; V
